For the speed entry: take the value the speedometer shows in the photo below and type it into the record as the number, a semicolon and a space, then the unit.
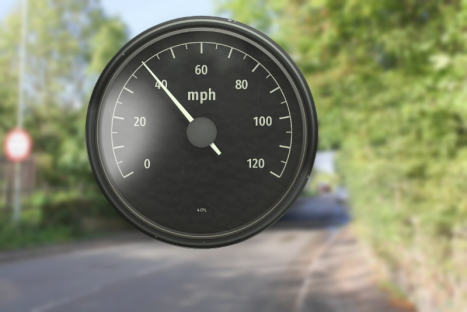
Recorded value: 40; mph
